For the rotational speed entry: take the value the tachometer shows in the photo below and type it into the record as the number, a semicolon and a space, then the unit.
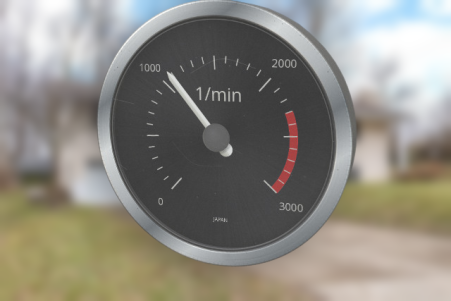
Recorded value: 1100; rpm
